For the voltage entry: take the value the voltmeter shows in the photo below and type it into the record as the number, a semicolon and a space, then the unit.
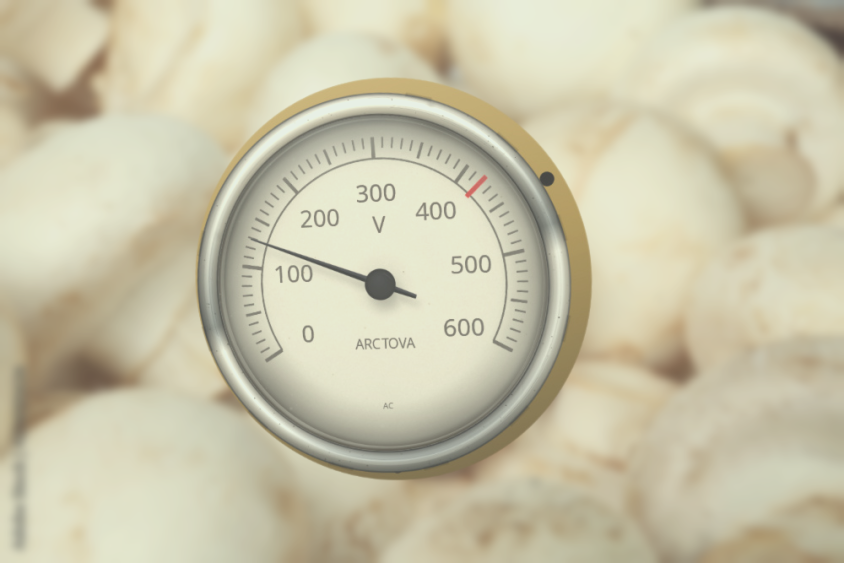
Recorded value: 130; V
